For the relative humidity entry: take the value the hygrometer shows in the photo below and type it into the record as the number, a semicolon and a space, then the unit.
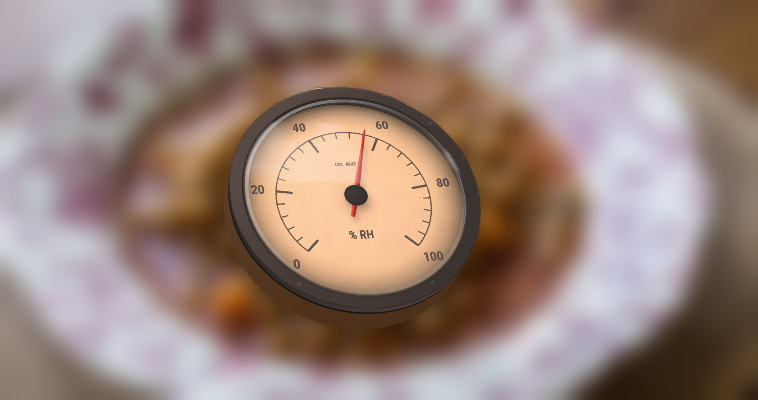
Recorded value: 56; %
